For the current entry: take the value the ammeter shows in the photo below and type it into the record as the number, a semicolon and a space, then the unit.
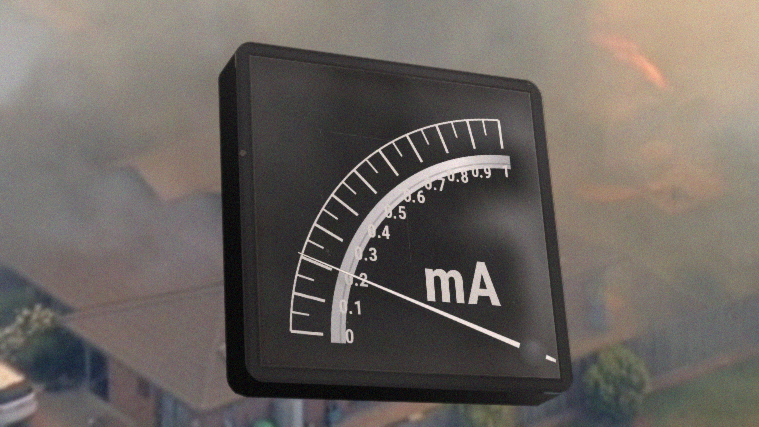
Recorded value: 0.2; mA
